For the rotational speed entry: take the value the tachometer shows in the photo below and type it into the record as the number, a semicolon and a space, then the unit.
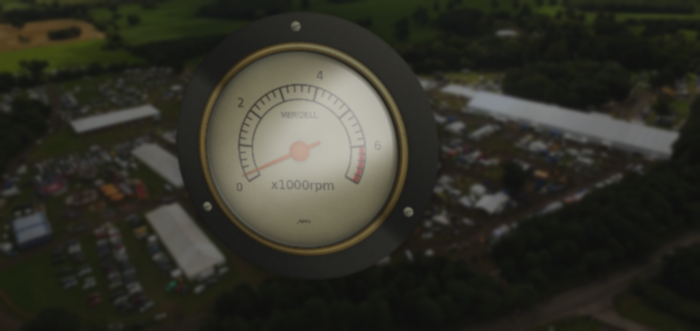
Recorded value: 200; rpm
